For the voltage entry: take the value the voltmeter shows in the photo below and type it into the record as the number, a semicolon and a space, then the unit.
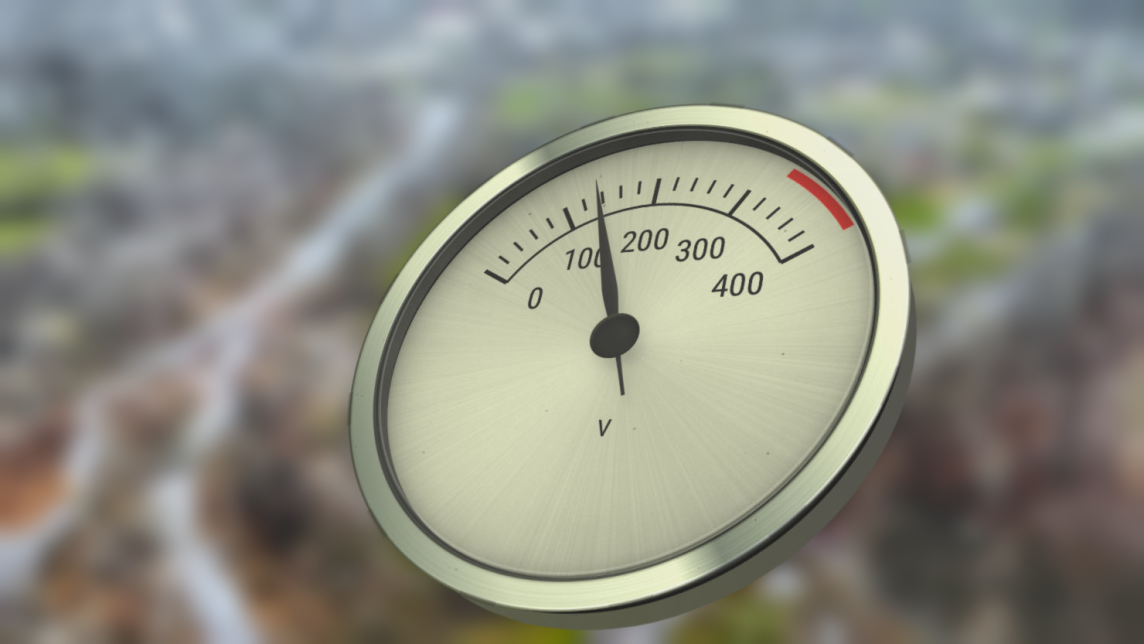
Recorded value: 140; V
